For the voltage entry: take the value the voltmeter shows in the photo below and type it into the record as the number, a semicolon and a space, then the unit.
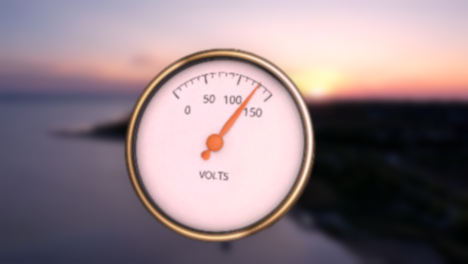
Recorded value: 130; V
